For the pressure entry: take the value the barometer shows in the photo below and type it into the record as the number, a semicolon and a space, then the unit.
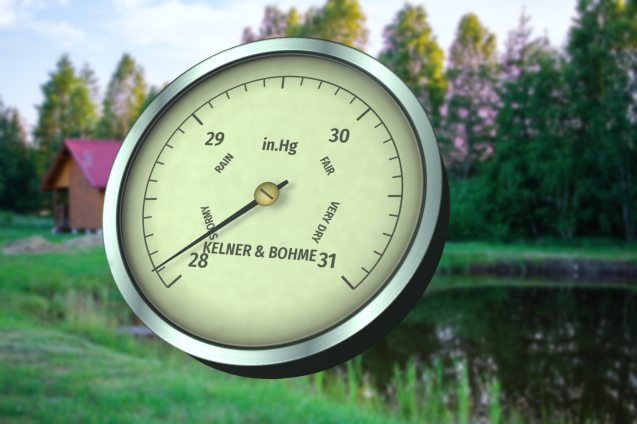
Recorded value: 28.1; inHg
